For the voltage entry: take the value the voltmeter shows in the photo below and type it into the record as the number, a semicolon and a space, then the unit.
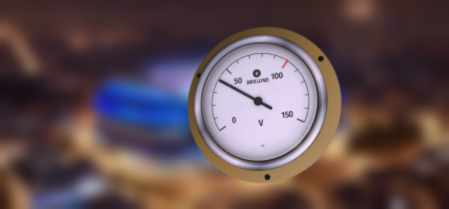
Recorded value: 40; V
